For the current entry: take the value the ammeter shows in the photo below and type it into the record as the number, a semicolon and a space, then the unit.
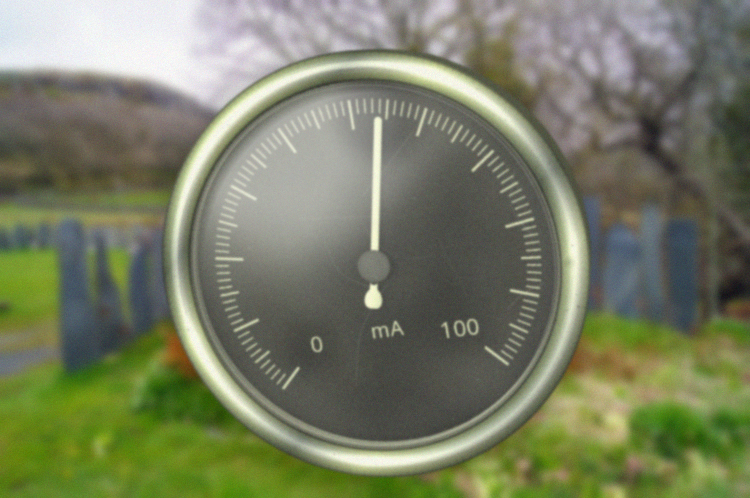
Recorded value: 54; mA
